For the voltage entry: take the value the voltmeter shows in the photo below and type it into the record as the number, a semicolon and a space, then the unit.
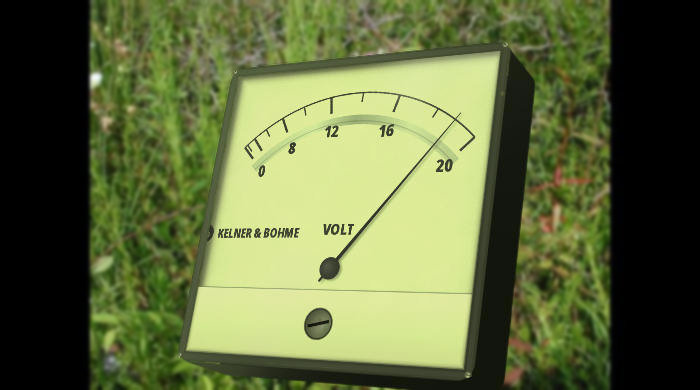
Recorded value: 19; V
